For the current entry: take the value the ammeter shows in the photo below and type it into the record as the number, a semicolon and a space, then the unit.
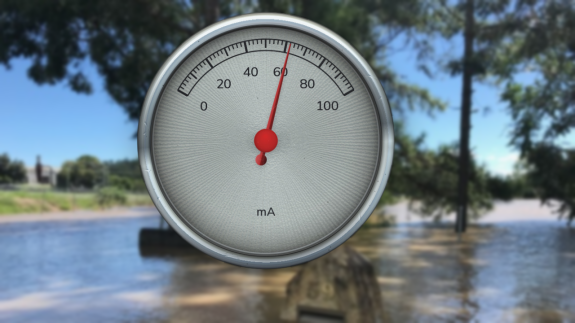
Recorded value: 62; mA
